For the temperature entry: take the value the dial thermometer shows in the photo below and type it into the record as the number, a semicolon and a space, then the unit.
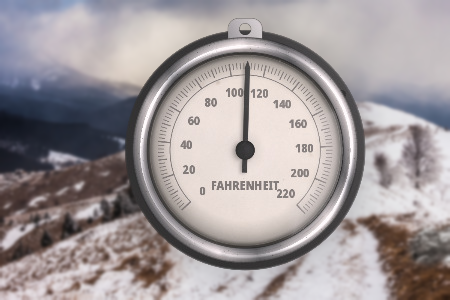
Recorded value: 110; °F
